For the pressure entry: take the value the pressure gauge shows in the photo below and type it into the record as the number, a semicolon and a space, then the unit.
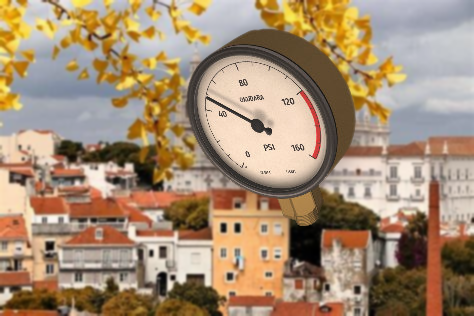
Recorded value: 50; psi
